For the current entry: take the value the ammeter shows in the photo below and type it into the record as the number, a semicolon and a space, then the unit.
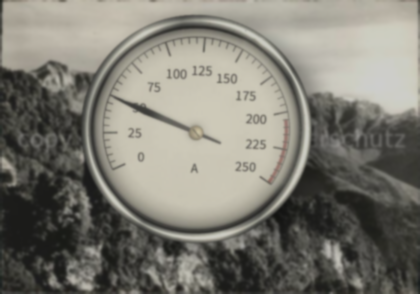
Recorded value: 50; A
